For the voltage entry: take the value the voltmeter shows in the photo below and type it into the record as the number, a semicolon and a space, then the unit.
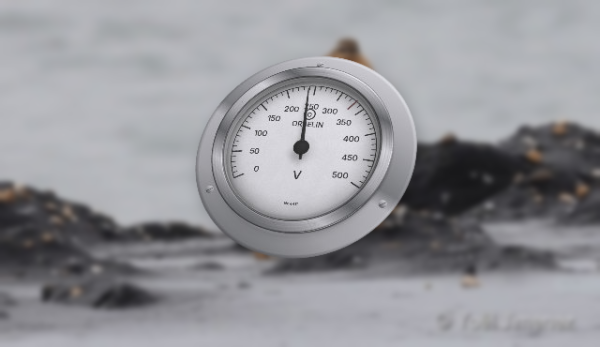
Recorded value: 240; V
